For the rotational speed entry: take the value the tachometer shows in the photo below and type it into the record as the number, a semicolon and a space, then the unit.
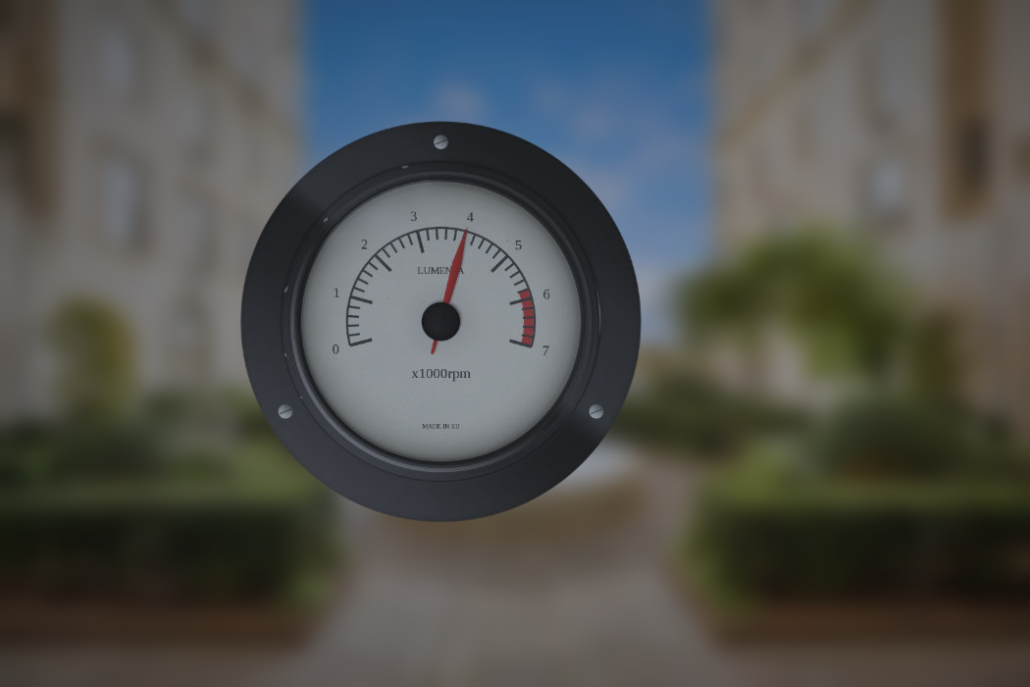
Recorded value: 4000; rpm
